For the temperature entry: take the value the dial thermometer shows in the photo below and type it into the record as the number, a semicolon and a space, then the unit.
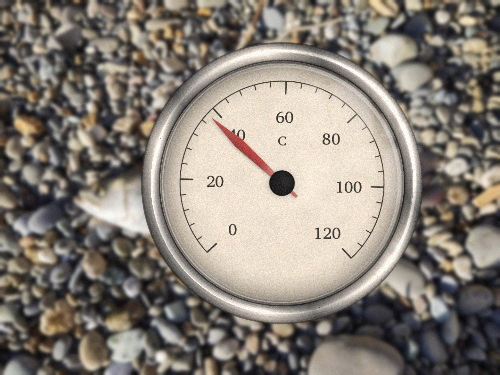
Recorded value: 38; °C
